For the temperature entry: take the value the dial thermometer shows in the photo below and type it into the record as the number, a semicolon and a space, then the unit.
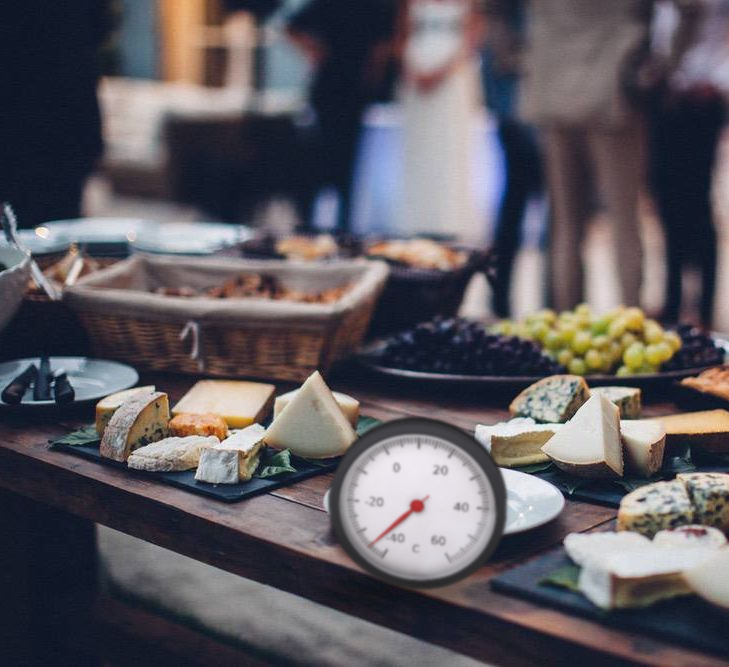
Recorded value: -35; °C
